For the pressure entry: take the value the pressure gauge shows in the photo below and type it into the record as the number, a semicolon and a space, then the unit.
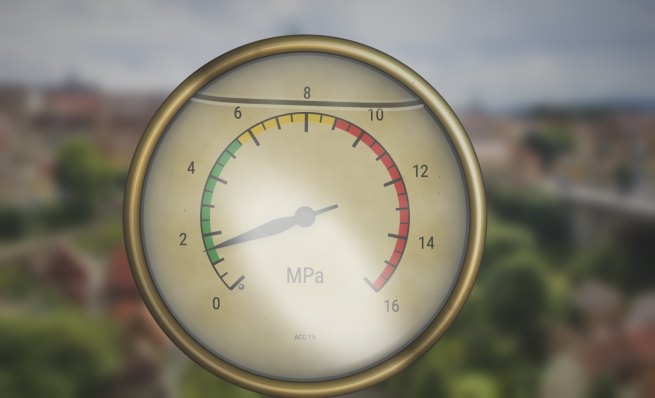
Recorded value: 1.5; MPa
